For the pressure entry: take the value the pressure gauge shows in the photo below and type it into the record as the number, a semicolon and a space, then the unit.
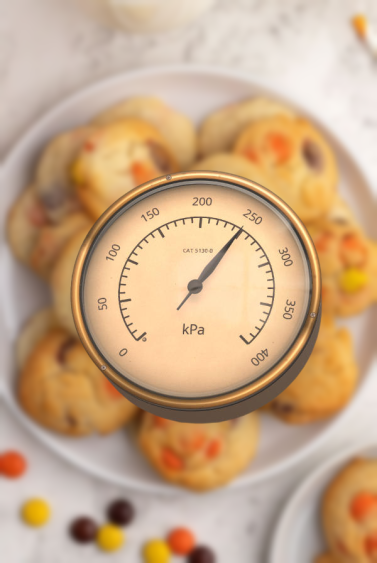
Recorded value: 250; kPa
